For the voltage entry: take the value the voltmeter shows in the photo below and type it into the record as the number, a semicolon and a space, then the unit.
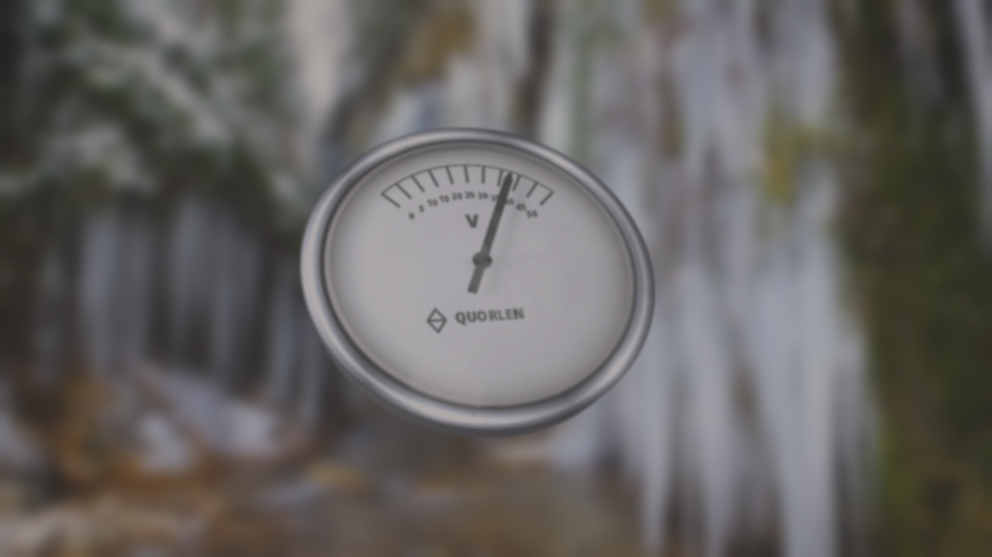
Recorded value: 37.5; V
